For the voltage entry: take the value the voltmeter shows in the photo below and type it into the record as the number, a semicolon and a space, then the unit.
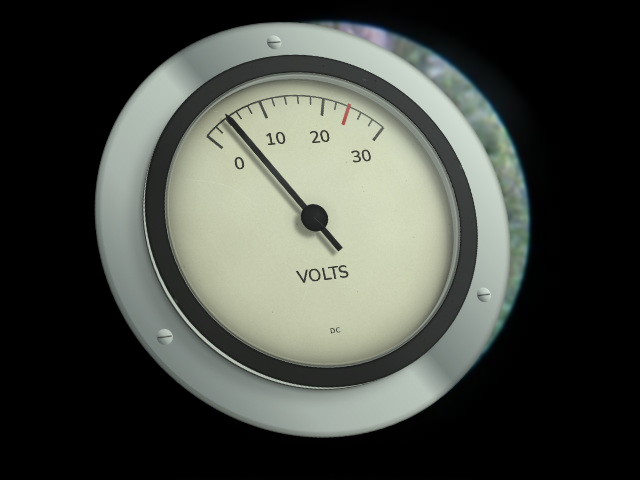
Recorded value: 4; V
